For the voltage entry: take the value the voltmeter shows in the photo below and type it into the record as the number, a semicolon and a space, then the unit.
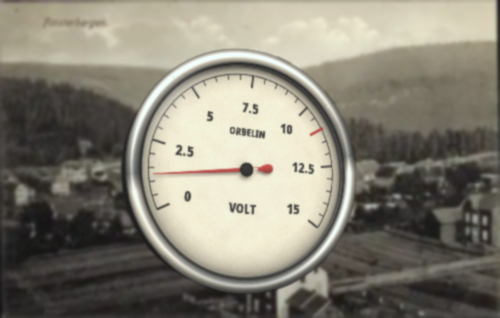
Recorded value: 1.25; V
